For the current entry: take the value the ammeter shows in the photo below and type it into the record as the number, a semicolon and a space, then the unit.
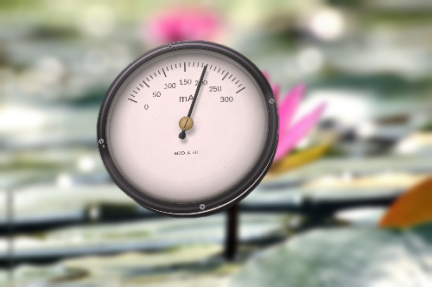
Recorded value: 200; mA
